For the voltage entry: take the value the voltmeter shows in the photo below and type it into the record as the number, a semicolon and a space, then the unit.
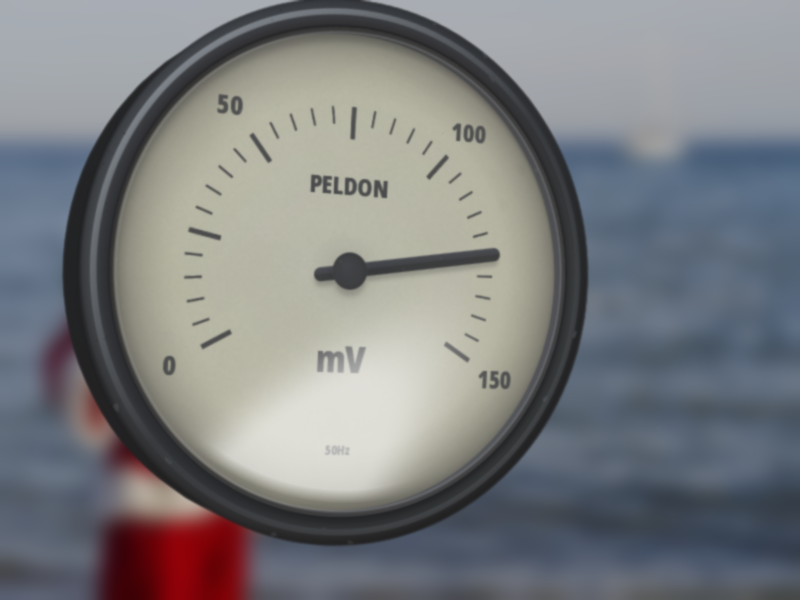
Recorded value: 125; mV
